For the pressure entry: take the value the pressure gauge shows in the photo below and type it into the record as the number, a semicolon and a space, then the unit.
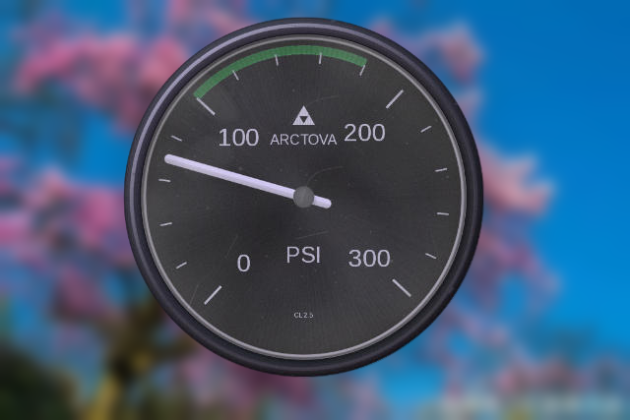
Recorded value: 70; psi
